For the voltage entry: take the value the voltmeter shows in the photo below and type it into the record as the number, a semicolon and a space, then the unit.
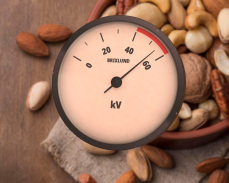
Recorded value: 55; kV
